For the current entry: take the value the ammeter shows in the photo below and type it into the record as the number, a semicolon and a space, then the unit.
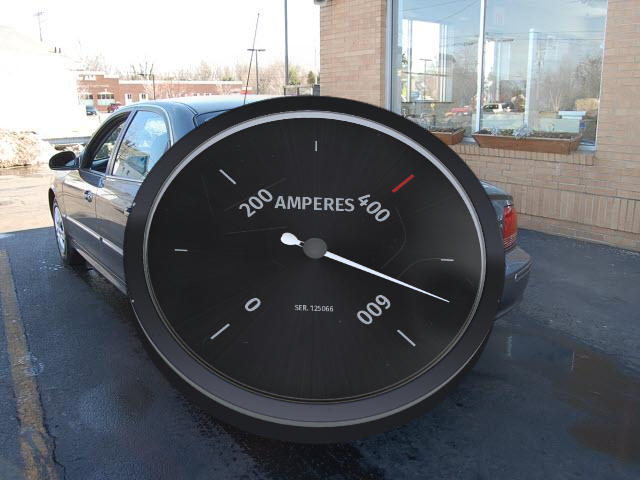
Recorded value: 550; A
